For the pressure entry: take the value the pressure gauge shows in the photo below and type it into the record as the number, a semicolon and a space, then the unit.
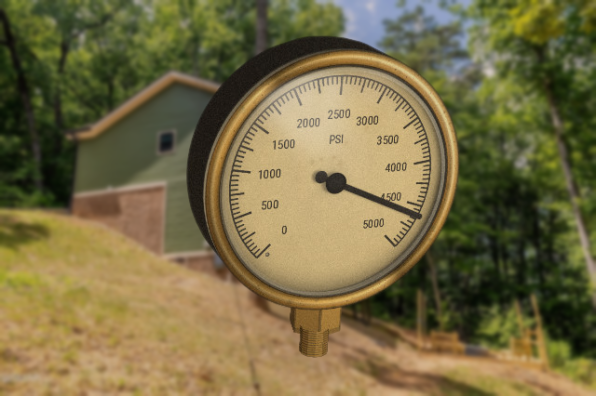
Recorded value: 4600; psi
